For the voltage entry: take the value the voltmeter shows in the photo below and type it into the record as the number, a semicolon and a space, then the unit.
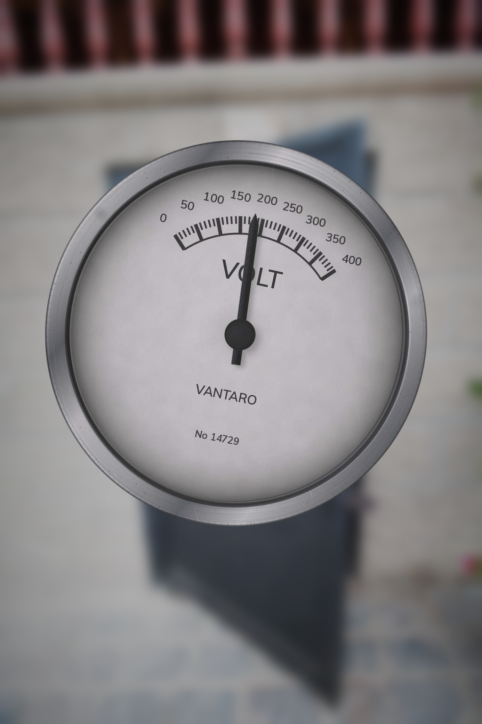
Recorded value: 180; V
